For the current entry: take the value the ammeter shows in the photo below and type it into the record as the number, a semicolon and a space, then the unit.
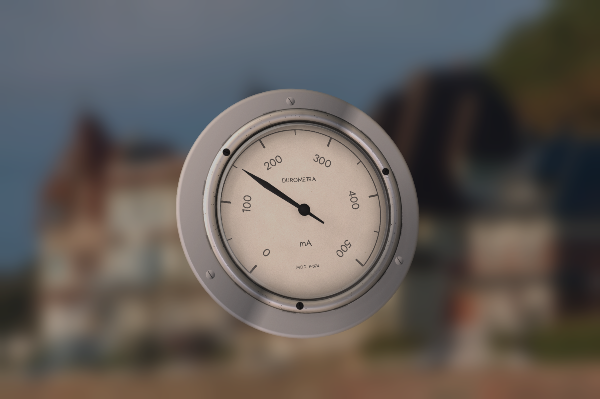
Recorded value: 150; mA
